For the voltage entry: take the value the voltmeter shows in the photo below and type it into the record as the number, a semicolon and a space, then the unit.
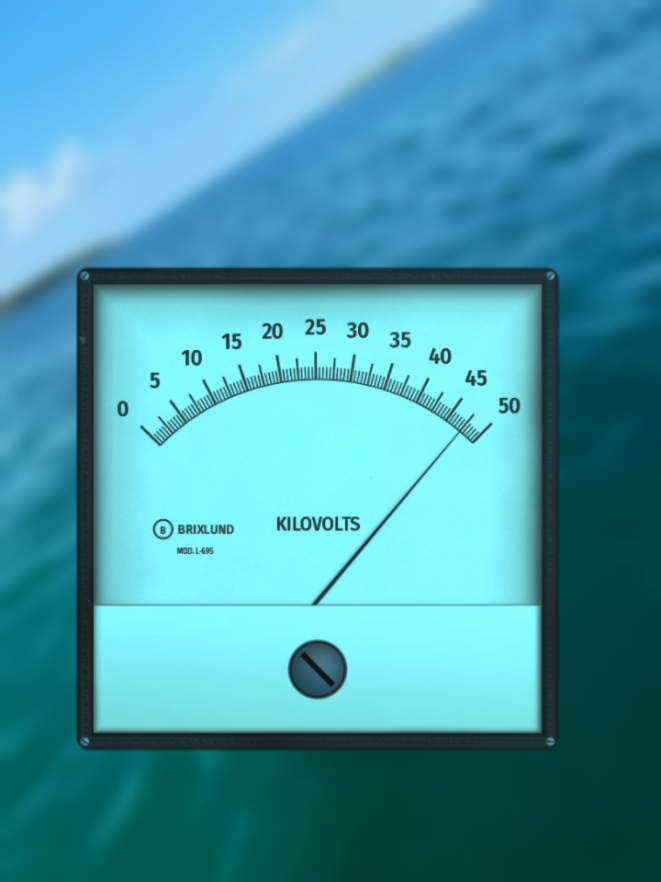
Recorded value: 47.5; kV
